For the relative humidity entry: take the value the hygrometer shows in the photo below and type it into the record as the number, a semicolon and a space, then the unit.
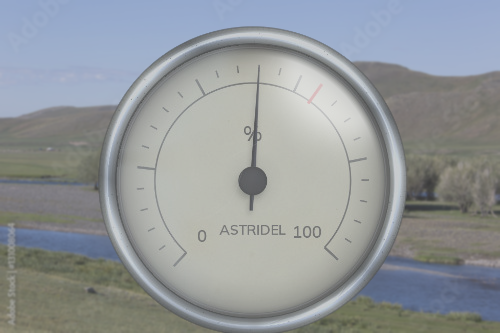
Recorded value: 52; %
